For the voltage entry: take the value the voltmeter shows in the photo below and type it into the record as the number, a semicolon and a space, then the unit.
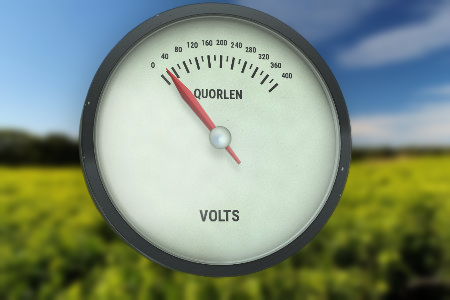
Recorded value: 20; V
